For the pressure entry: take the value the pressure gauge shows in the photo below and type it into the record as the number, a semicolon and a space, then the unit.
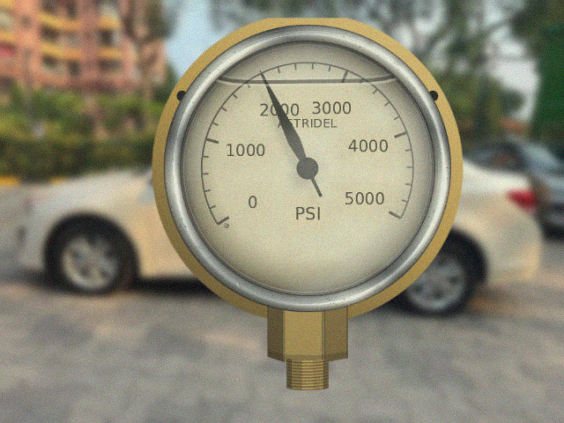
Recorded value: 2000; psi
